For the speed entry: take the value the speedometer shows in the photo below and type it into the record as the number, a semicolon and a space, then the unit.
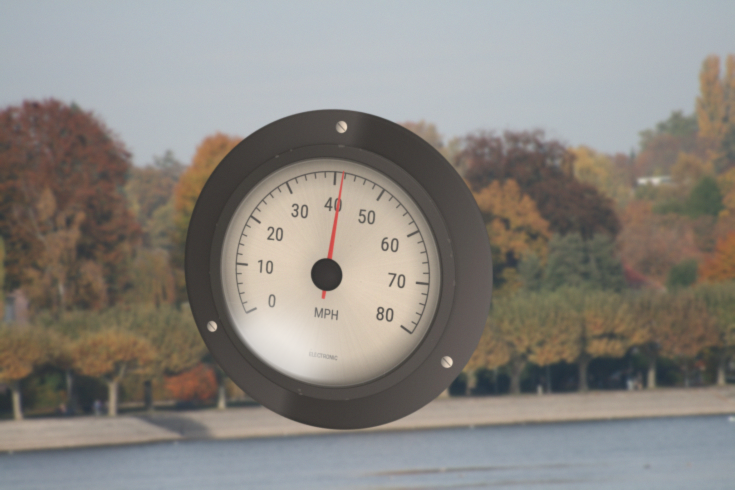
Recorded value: 42; mph
